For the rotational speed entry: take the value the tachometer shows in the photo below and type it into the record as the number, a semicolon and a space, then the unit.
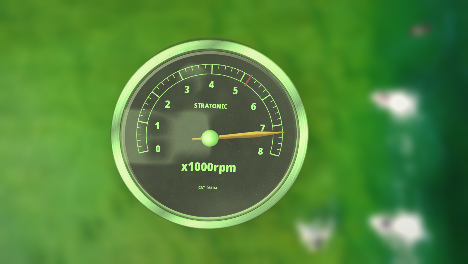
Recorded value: 7200; rpm
